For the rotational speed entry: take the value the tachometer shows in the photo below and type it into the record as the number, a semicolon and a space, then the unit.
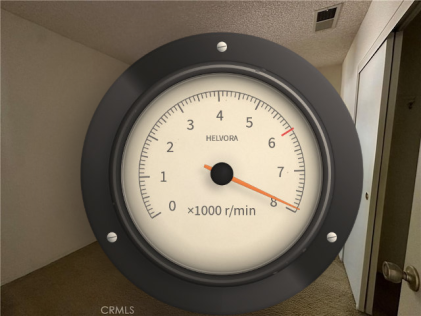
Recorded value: 7900; rpm
